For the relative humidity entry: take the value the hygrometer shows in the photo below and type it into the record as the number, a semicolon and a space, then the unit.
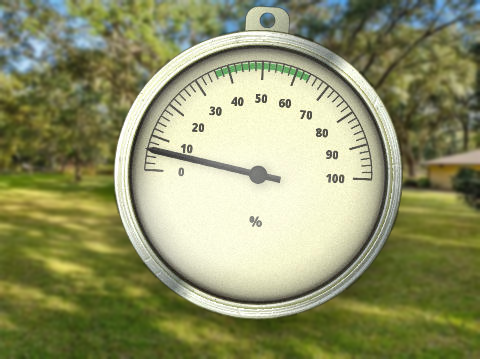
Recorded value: 6; %
